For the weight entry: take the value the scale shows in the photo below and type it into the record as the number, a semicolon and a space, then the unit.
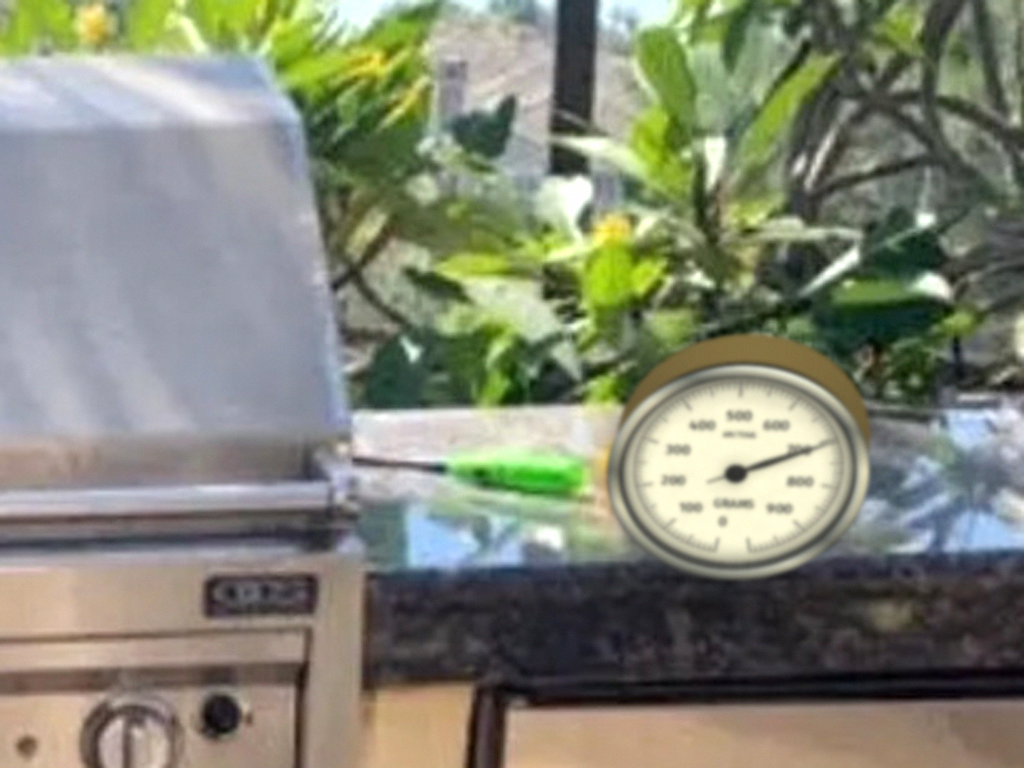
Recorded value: 700; g
